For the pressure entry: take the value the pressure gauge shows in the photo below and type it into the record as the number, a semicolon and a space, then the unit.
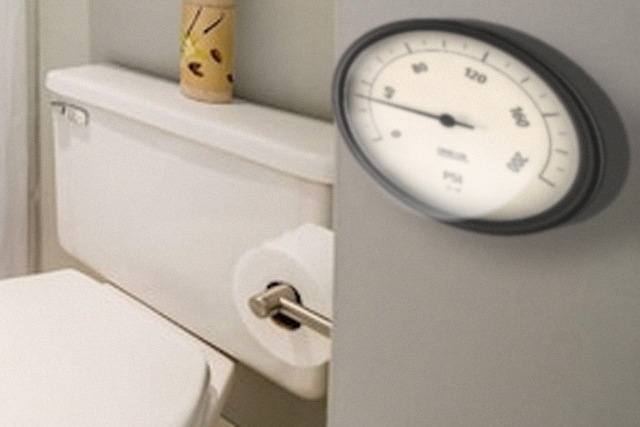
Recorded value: 30; psi
